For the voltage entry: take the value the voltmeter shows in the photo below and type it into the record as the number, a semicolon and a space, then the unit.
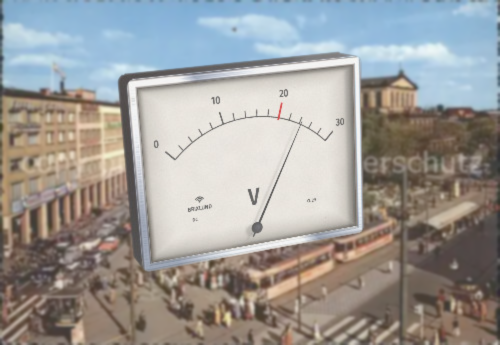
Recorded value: 24; V
